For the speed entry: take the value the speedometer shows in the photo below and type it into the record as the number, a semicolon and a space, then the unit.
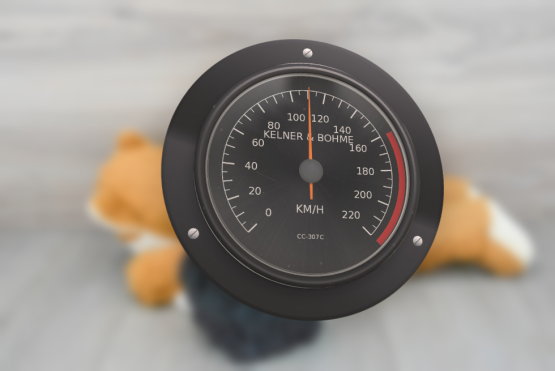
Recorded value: 110; km/h
